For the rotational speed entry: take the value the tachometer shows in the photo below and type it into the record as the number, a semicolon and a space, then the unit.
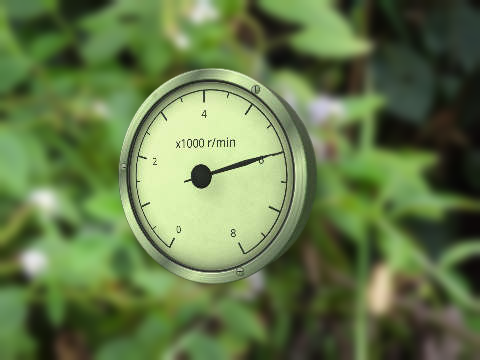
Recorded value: 6000; rpm
